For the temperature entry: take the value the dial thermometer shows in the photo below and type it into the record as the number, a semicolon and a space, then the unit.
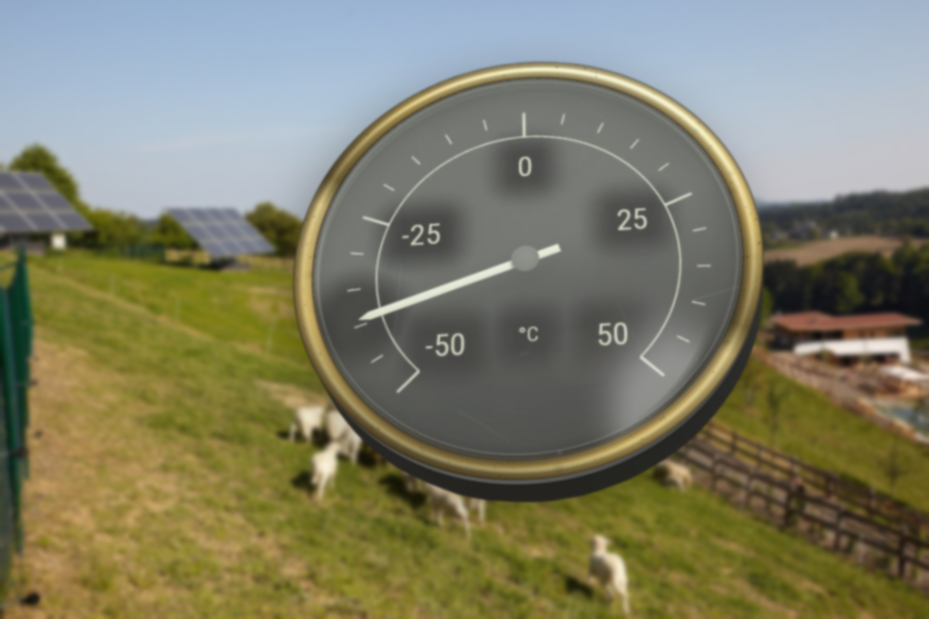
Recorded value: -40; °C
